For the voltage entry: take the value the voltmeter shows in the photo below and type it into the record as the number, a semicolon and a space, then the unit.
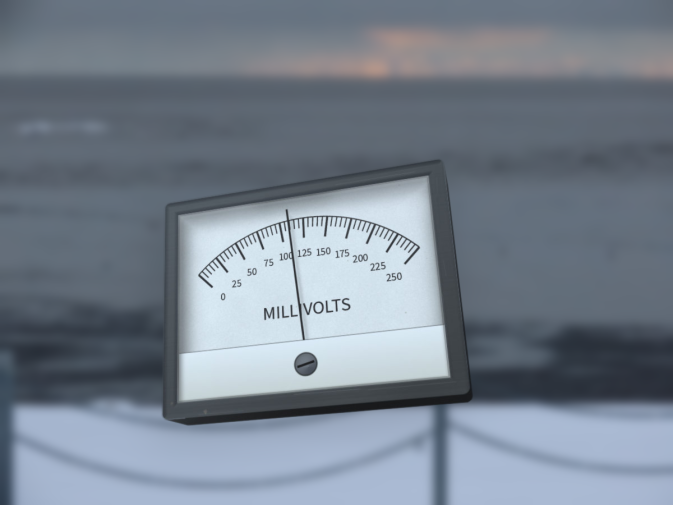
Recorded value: 110; mV
